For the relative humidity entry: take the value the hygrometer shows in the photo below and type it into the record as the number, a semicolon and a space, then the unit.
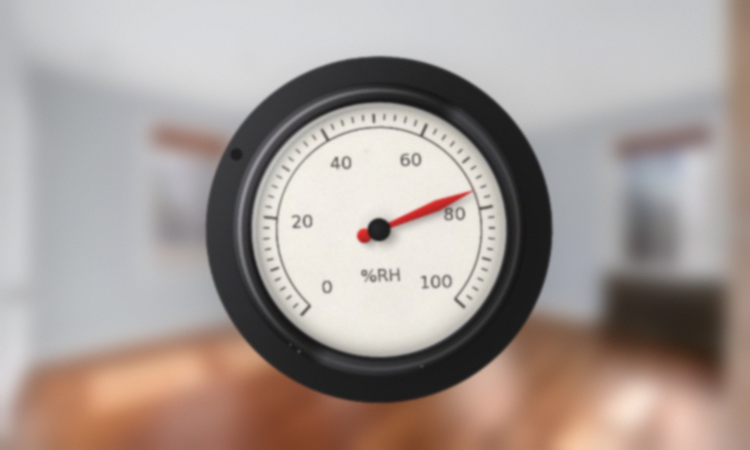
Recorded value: 76; %
